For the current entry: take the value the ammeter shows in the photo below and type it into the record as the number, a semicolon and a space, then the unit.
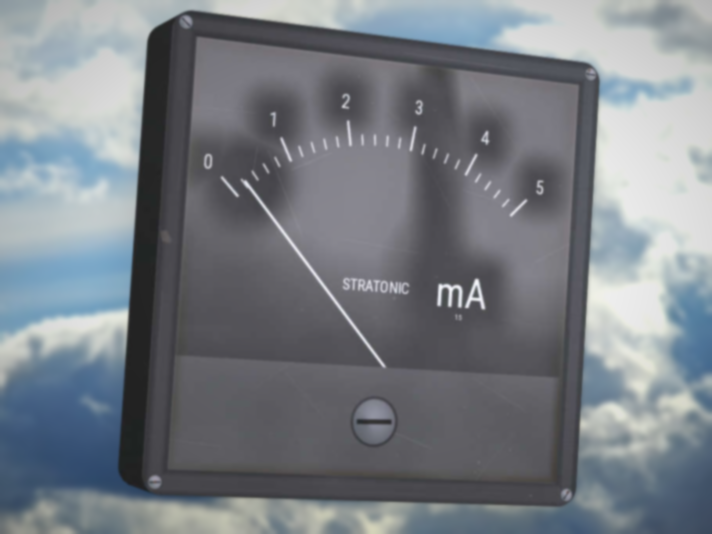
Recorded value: 0.2; mA
